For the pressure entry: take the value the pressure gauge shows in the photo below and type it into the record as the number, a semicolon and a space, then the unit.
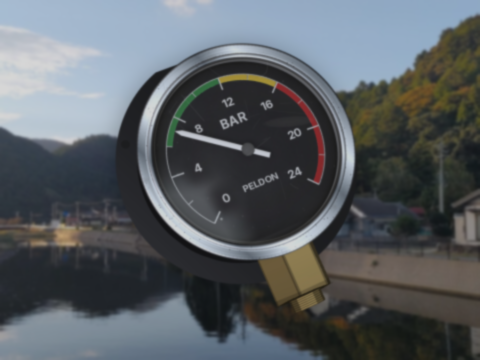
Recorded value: 7; bar
